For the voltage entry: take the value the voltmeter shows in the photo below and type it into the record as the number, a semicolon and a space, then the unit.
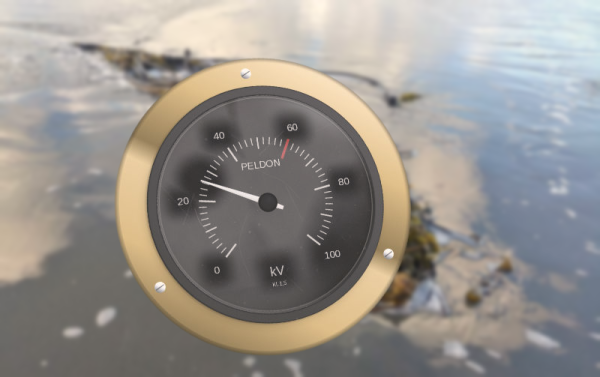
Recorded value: 26; kV
